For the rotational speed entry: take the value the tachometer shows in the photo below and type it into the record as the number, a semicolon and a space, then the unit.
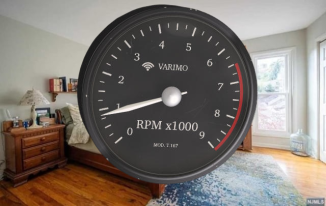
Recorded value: 875; rpm
